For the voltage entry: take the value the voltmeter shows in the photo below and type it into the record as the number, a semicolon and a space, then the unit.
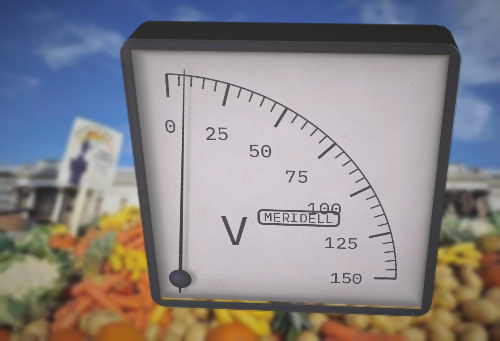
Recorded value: 7.5; V
